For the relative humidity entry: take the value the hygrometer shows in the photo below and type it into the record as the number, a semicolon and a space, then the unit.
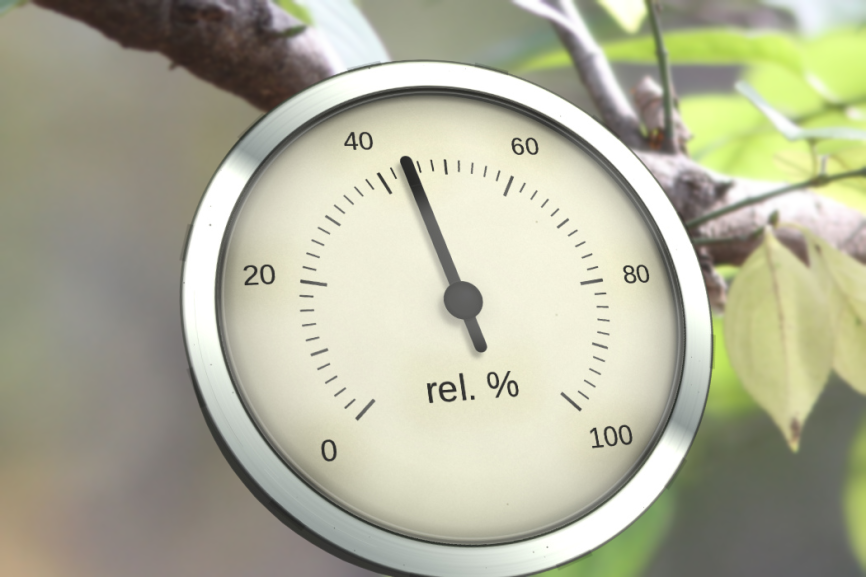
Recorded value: 44; %
